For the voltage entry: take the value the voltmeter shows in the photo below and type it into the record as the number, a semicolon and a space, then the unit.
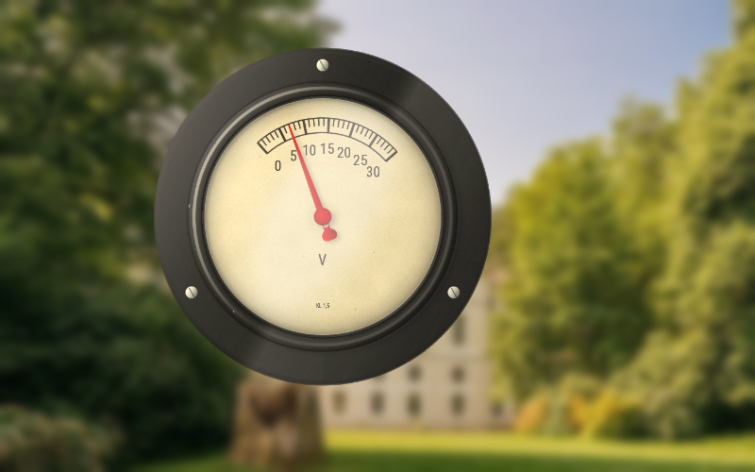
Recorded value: 7; V
